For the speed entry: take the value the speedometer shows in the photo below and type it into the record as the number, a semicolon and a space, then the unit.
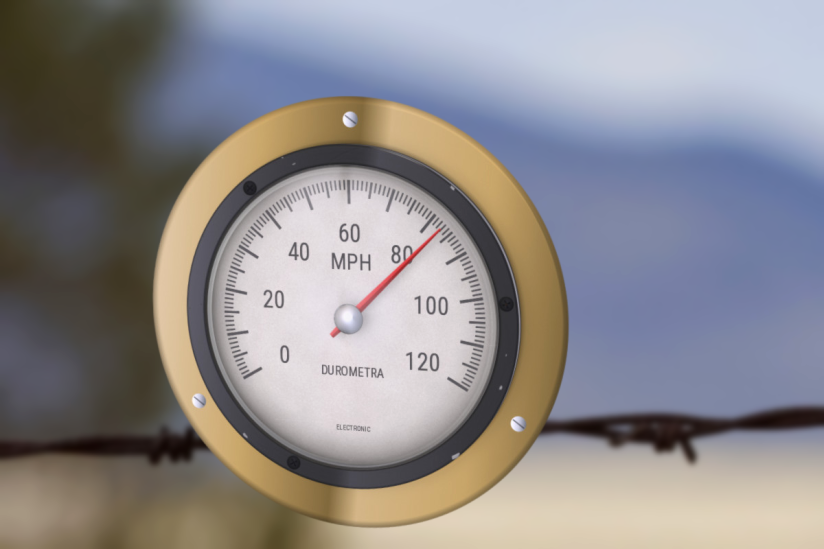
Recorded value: 83; mph
